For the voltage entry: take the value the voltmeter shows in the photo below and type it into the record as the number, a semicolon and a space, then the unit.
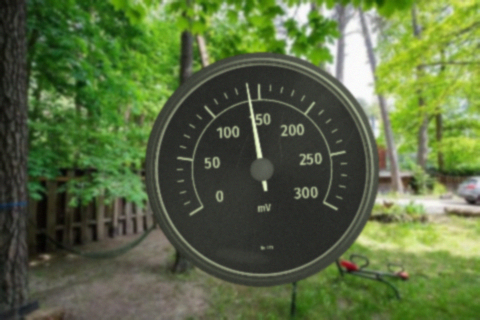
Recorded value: 140; mV
